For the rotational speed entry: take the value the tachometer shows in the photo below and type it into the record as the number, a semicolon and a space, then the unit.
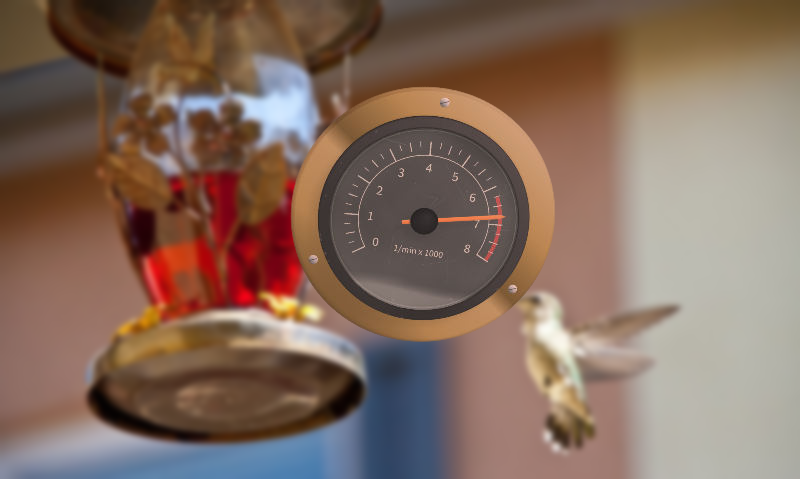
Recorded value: 6750; rpm
